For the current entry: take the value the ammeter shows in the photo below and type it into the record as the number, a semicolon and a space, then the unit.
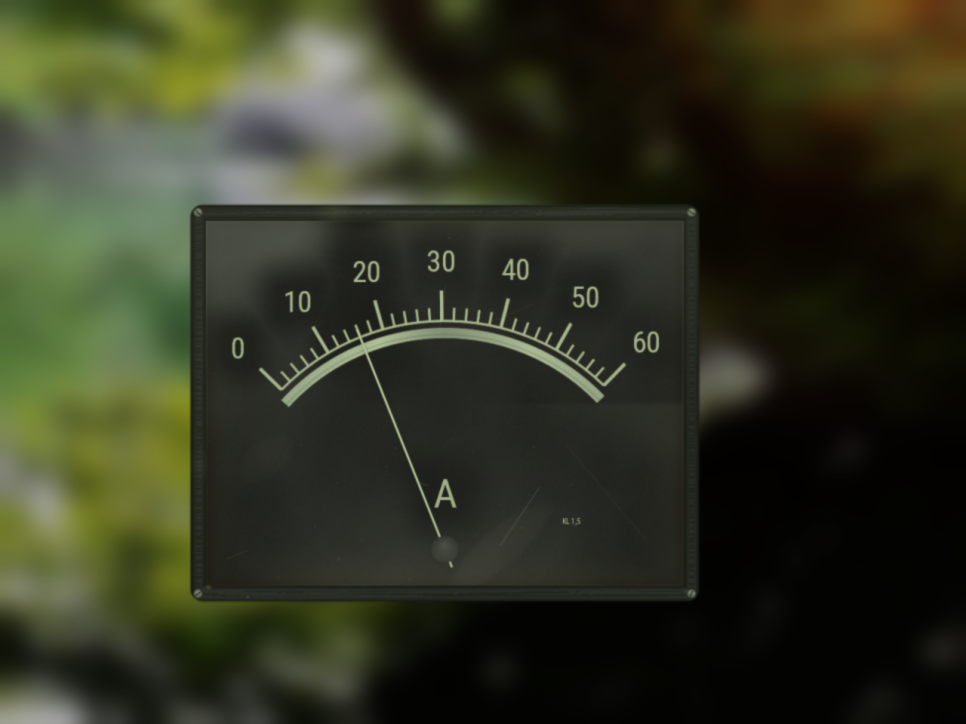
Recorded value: 16; A
